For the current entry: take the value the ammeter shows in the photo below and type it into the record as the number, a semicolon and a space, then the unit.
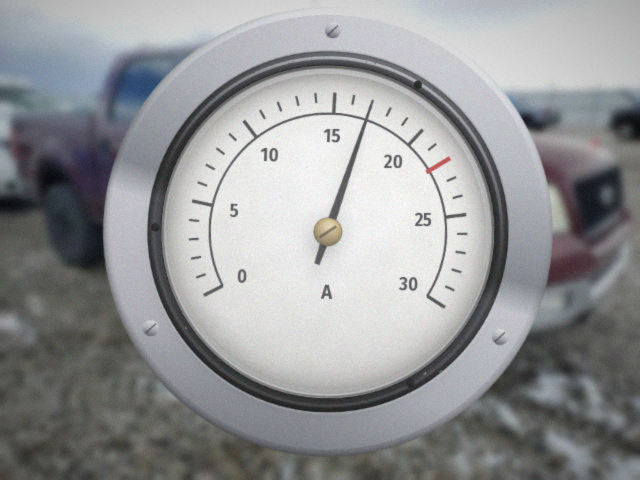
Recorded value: 17; A
